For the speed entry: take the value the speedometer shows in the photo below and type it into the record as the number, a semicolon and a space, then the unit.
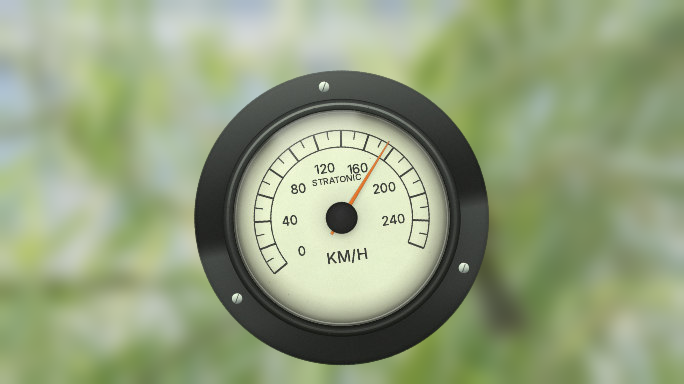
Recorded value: 175; km/h
